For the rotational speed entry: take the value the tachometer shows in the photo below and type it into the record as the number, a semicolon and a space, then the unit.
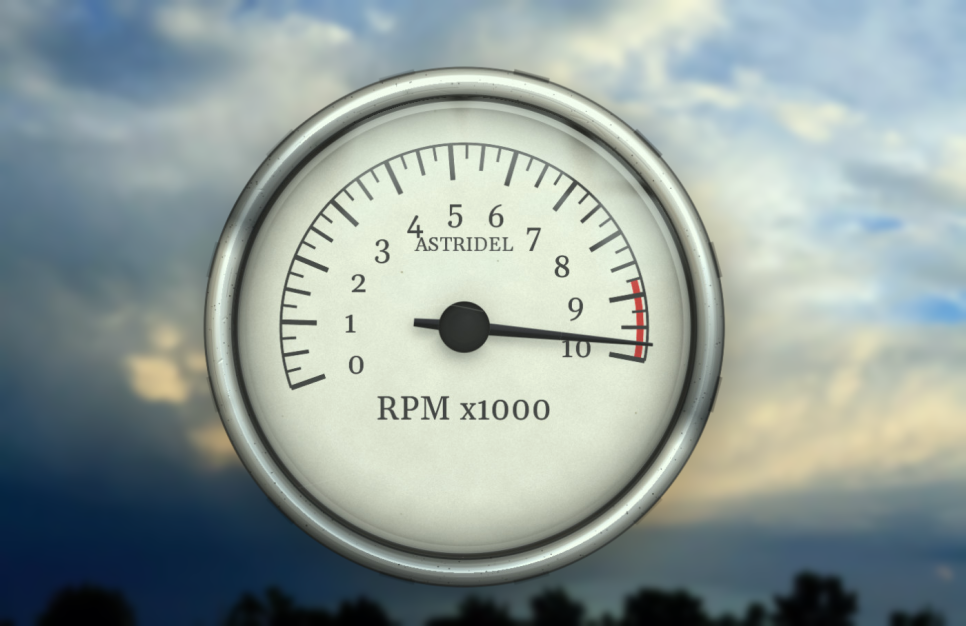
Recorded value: 9750; rpm
